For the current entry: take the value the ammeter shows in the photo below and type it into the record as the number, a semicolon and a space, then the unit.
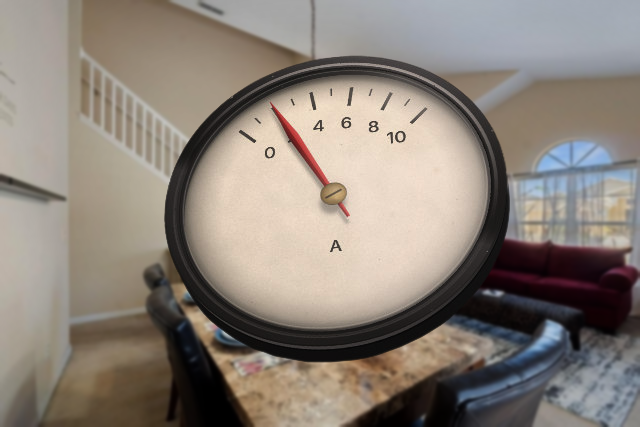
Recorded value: 2; A
